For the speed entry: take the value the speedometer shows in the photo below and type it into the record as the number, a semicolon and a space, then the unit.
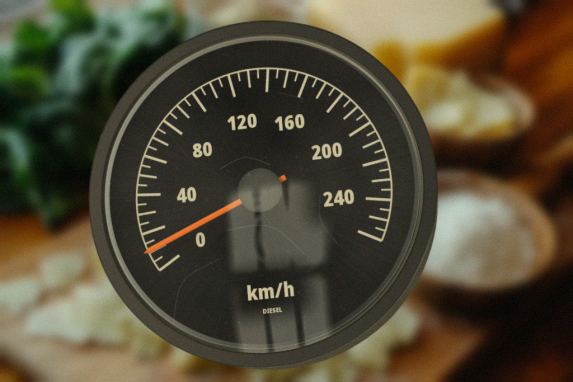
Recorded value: 10; km/h
